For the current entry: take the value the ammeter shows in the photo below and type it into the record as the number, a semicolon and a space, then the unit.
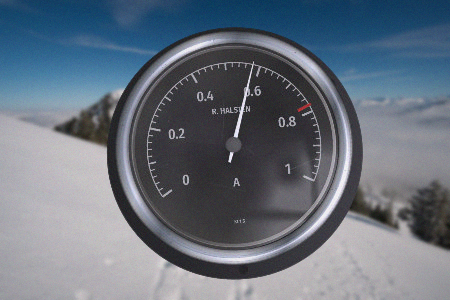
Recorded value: 0.58; A
